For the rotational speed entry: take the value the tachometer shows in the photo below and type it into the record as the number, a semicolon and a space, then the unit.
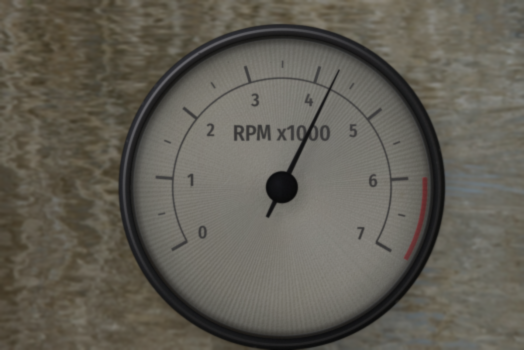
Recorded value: 4250; rpm
